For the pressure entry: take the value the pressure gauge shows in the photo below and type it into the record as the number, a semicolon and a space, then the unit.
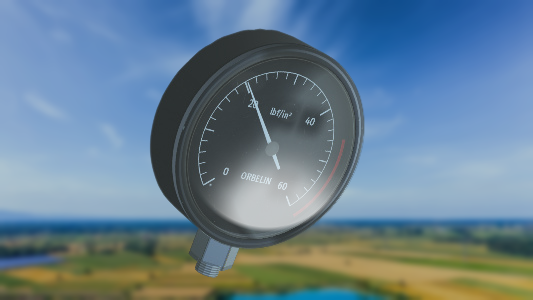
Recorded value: 20; psi
